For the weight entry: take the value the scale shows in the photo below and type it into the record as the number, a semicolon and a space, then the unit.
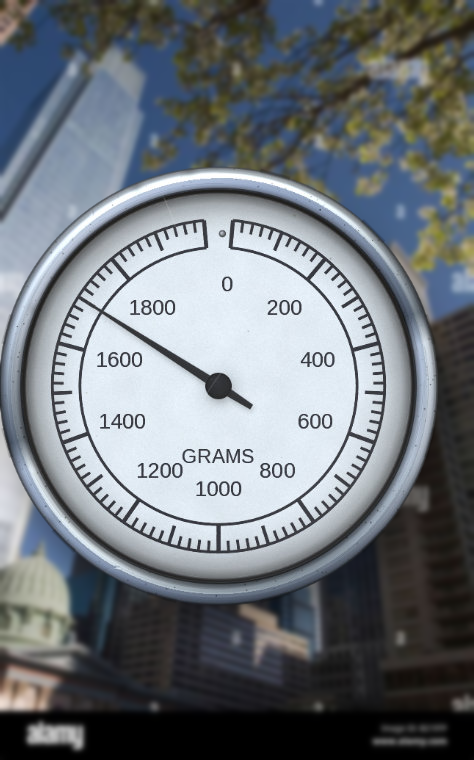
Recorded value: 1700; g
